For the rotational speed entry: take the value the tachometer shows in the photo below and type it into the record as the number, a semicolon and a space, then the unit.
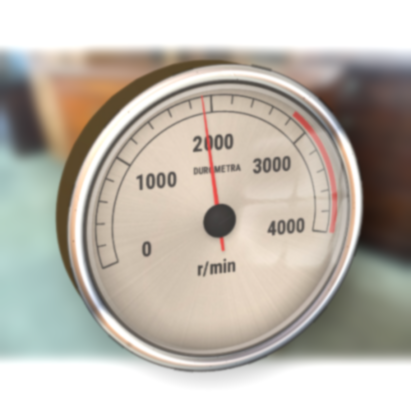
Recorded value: 1900; rpm
